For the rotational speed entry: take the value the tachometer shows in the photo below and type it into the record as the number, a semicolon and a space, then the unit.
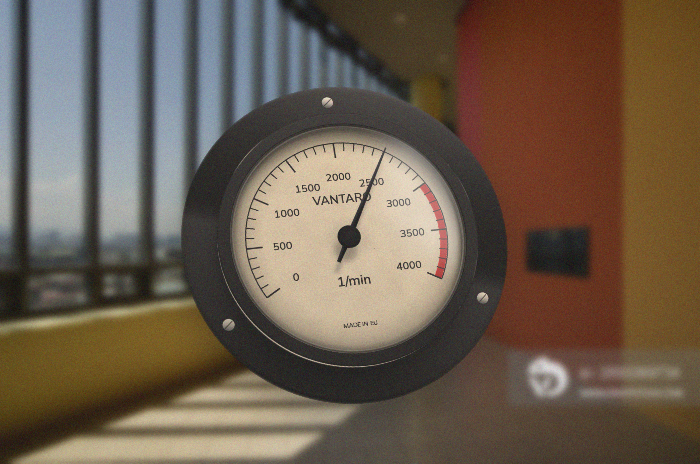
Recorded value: 2500; rpm
